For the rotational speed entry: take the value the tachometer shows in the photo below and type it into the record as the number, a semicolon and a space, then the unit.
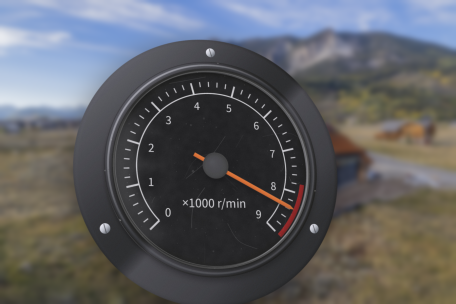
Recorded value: 8400; rpm
